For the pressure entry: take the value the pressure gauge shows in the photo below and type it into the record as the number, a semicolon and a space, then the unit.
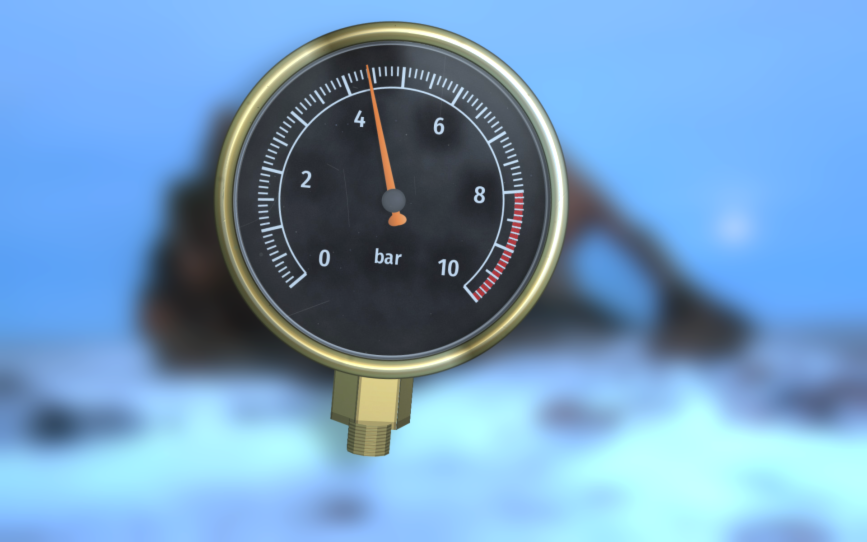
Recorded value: 4.4; bar
